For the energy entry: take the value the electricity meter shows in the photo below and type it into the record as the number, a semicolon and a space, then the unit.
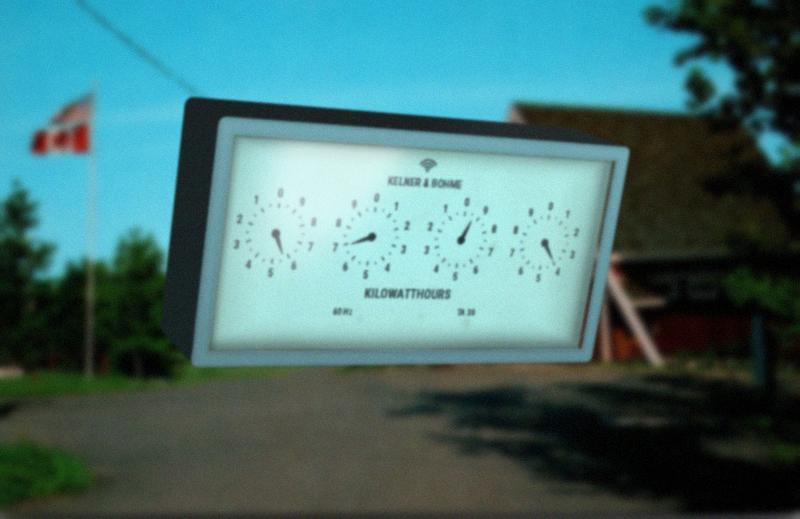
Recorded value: 5694; kWh
